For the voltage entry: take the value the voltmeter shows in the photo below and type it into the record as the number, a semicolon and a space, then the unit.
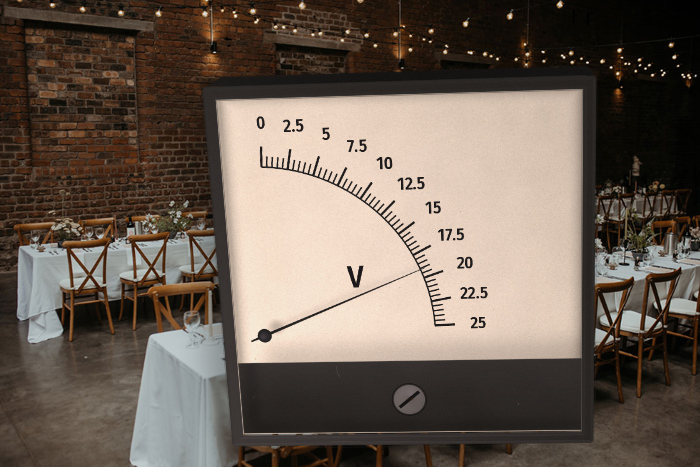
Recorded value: 19; V
